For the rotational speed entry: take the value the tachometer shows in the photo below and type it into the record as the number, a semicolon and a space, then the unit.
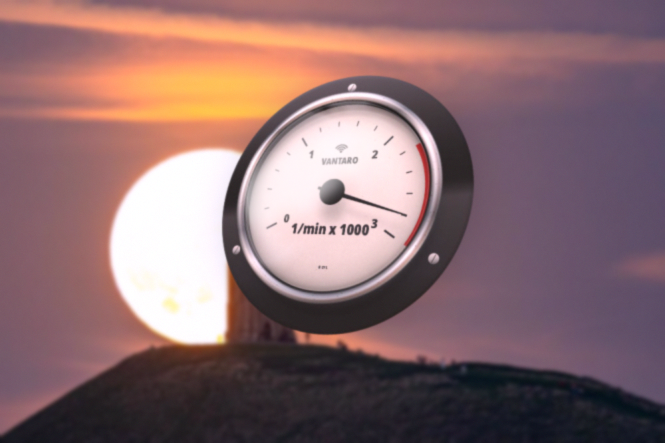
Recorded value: 2800; rpm
